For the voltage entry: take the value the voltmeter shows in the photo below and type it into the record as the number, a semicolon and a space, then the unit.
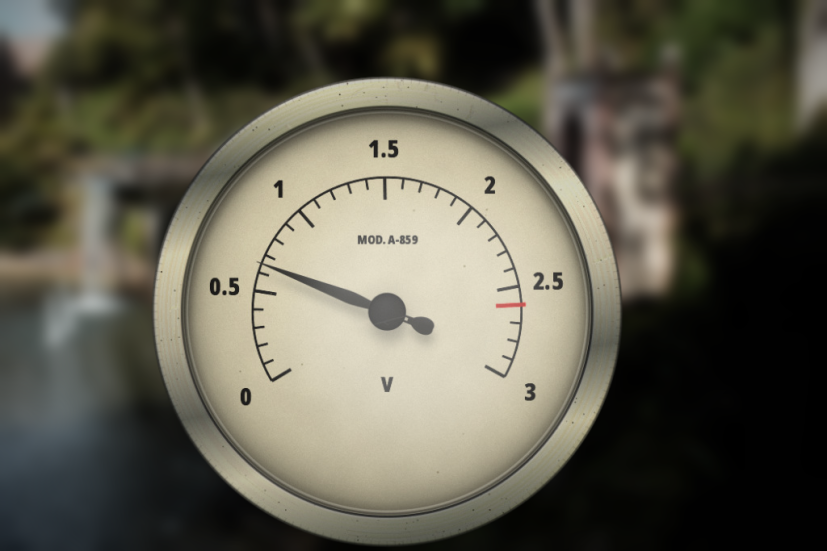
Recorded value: 0.65; V
